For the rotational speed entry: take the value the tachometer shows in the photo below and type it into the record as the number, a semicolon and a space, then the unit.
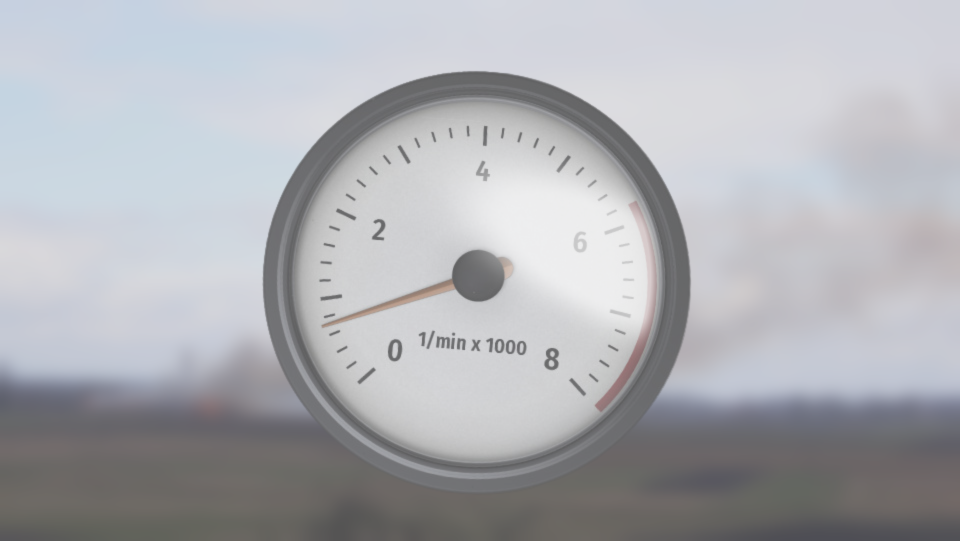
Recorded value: 700; rpm
